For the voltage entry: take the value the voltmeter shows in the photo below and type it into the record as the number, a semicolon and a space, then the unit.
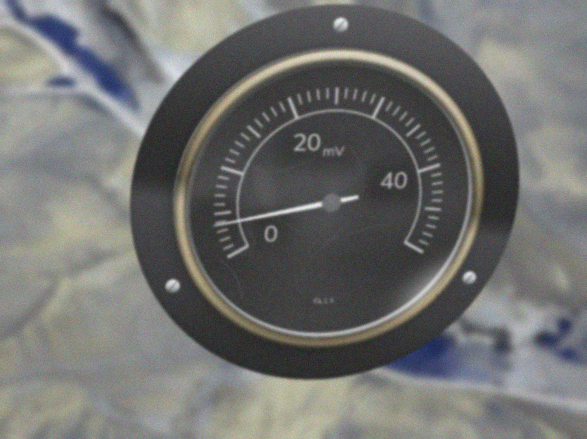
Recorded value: 4; mV
